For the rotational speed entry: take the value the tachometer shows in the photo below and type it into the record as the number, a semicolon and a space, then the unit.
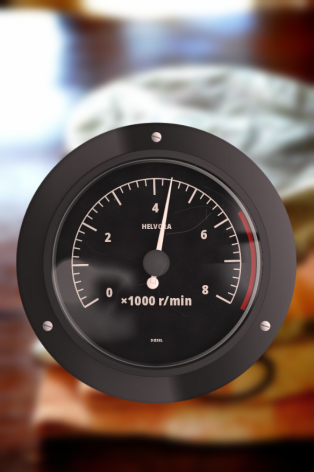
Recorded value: 4400; rpm
